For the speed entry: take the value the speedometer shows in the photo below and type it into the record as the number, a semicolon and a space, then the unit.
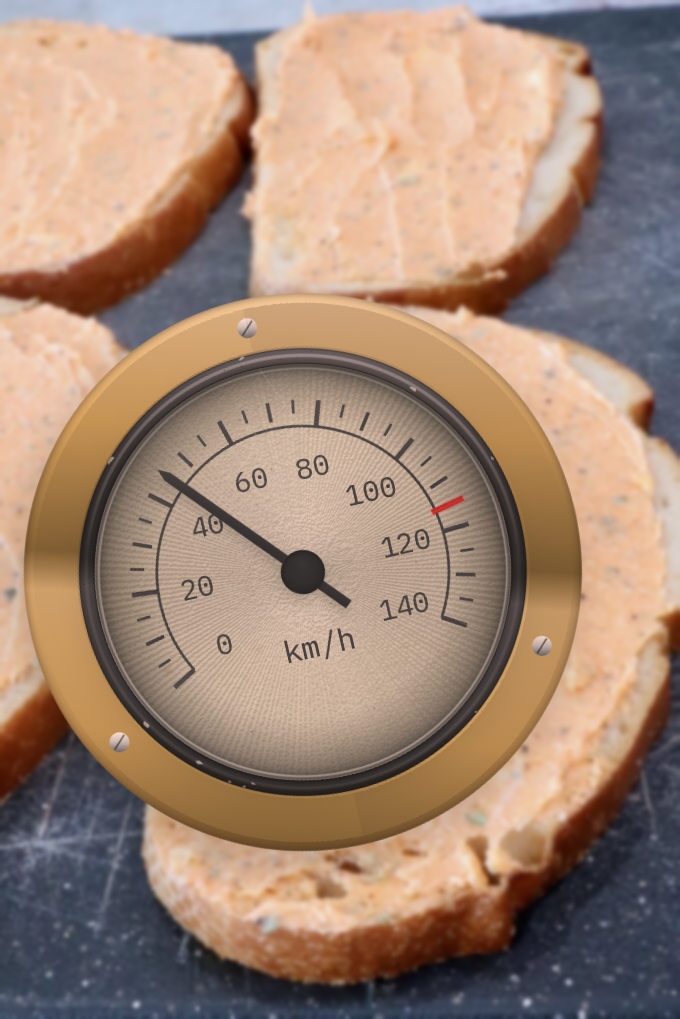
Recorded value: 45; km/h
